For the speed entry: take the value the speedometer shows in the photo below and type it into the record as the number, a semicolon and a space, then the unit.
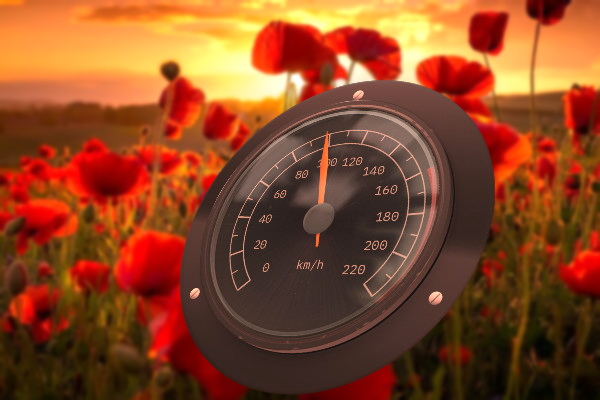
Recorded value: 100; km/h
